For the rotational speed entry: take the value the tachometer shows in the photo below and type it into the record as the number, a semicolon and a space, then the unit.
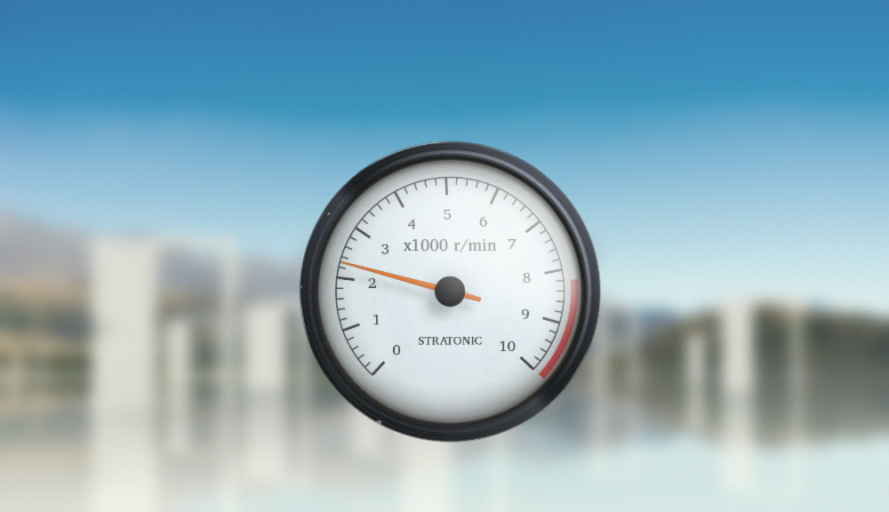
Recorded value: 2300; rpm
